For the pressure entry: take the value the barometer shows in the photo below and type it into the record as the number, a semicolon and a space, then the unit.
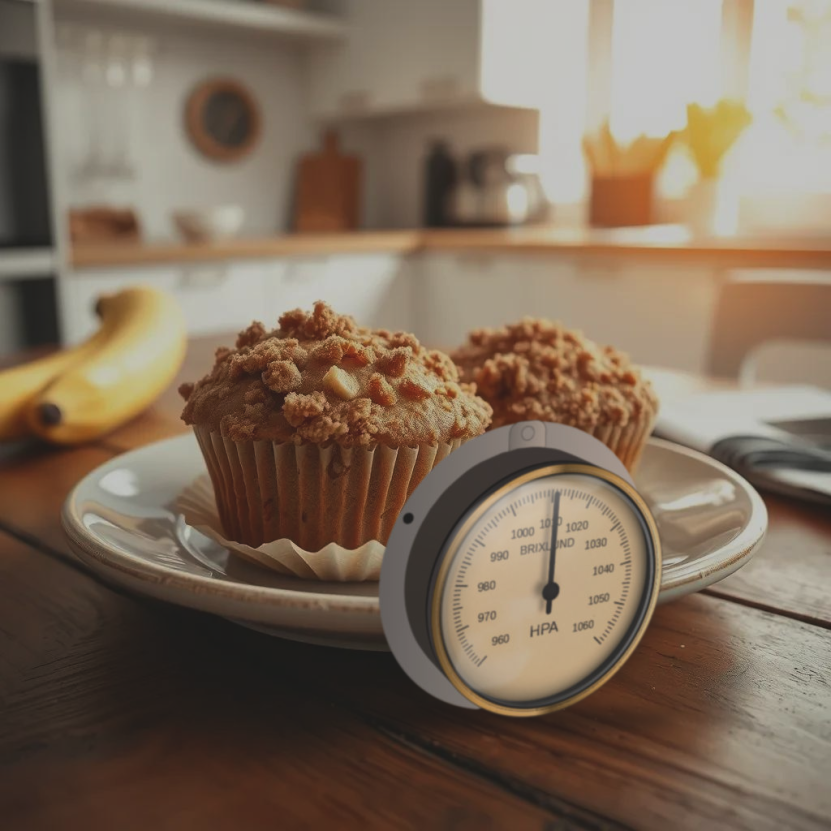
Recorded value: 1010; hPa
